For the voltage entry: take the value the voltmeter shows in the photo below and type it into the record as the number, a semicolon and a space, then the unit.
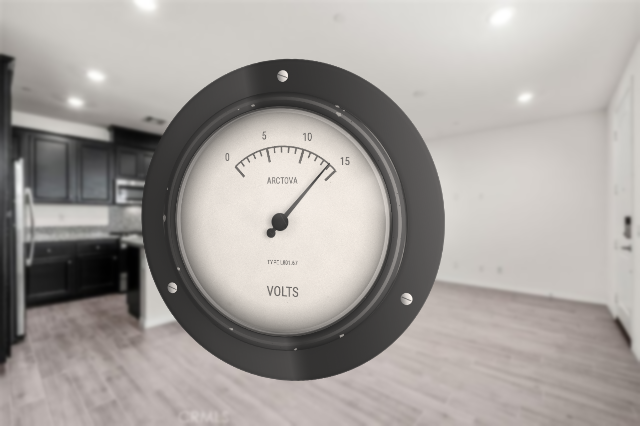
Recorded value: 14; V
